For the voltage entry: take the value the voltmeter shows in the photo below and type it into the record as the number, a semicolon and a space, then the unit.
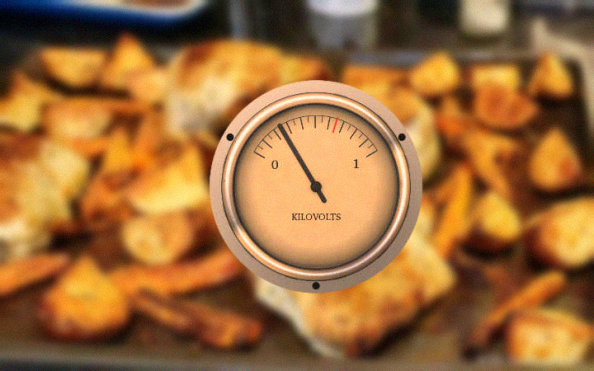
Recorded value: 0.25; kV
